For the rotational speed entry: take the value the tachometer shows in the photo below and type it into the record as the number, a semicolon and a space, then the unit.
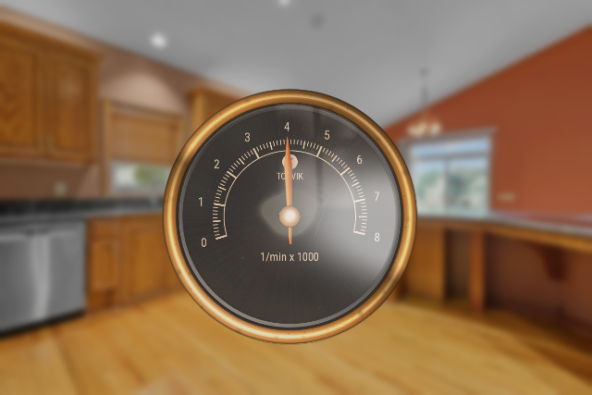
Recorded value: 4000; rpm
